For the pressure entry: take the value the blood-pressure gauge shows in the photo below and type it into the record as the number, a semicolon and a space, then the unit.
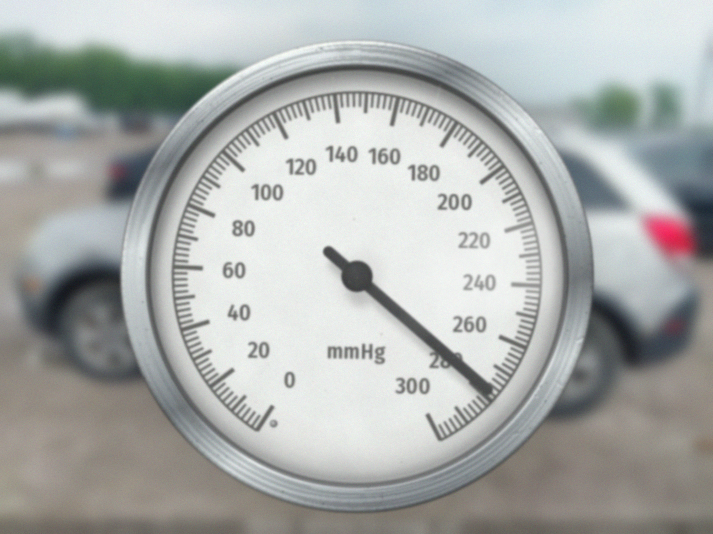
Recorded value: 278; mmHg
